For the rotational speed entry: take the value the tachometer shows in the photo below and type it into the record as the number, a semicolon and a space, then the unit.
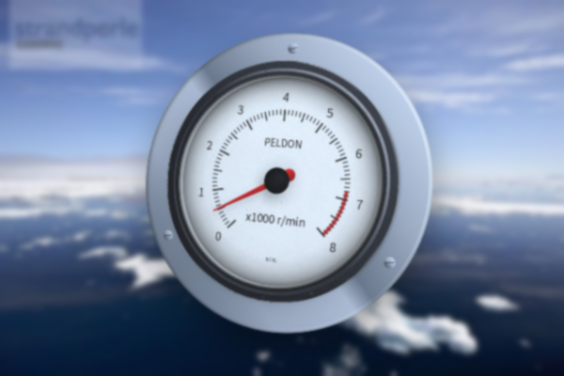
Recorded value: 500; rpm
